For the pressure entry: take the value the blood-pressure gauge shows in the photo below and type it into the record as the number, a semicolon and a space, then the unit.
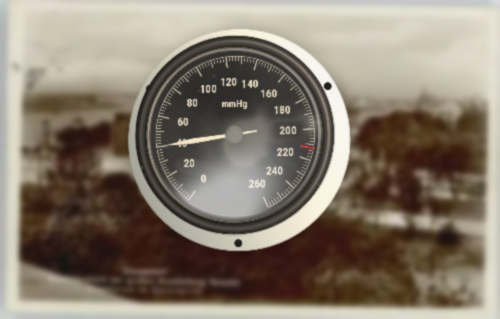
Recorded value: 40; mmHg
